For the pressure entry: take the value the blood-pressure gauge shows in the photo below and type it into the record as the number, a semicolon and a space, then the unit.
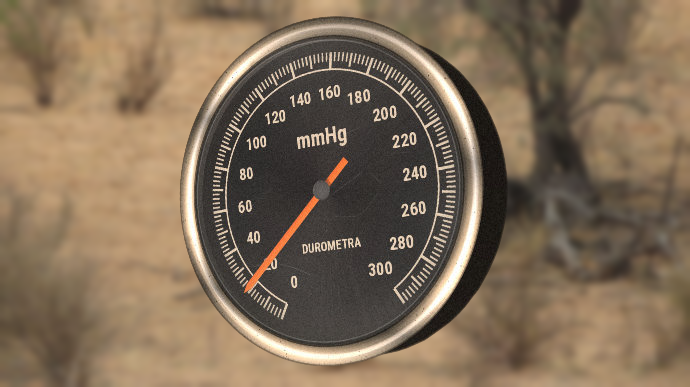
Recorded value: 20; mmHg
